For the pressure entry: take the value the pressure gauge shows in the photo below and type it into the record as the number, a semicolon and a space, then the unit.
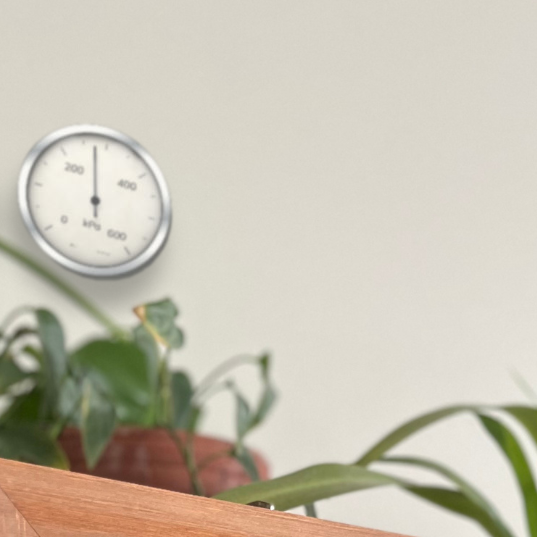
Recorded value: 275; kPa
